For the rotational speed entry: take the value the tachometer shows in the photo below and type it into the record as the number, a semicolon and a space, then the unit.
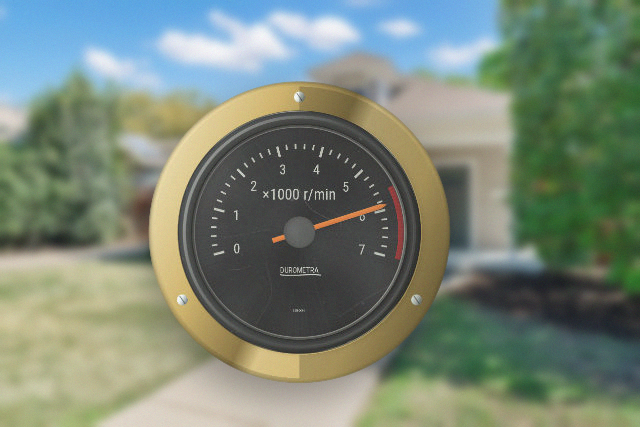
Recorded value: 5900; rpm
